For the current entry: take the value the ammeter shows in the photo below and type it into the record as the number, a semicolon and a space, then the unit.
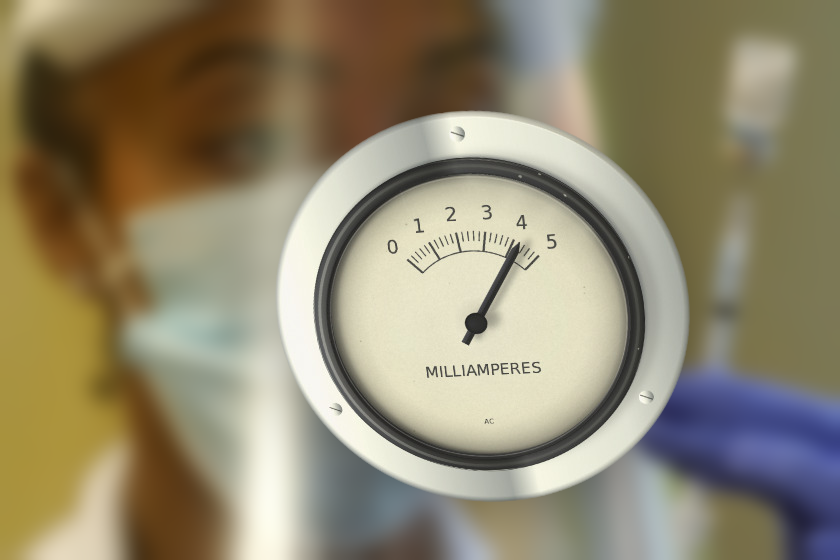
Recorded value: 4.2; mA
